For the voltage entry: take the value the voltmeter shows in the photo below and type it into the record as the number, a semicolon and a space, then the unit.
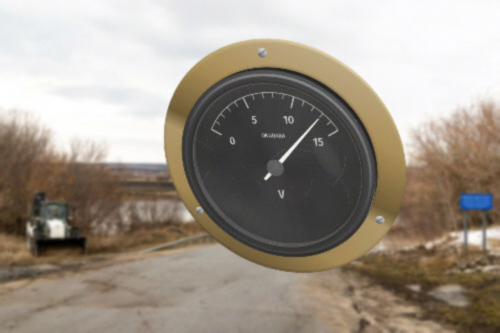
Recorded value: 13; V
